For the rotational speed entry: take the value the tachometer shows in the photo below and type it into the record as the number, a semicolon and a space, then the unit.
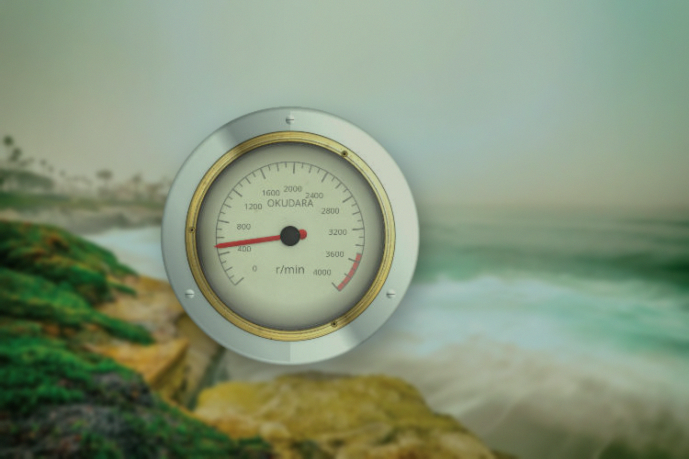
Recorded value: 500; rpm
